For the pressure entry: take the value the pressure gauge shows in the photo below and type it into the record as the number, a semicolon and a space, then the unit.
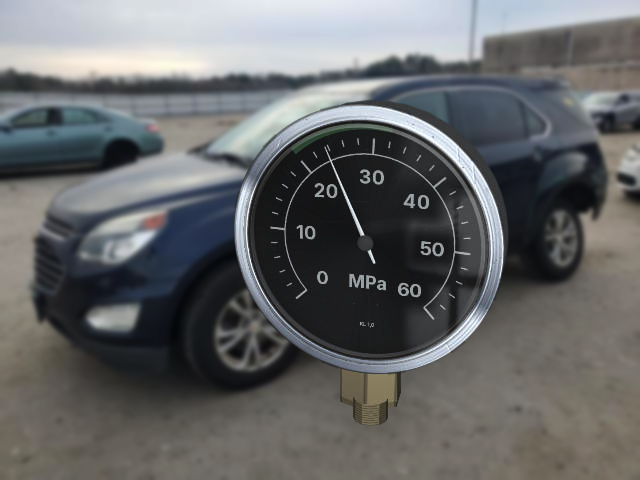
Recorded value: 24; MPa
